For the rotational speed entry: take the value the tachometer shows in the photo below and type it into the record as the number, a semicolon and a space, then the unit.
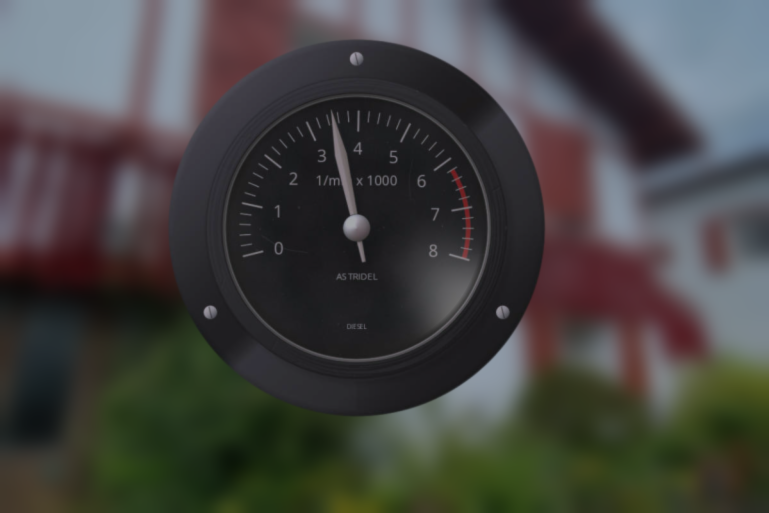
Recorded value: 3500; rpm
